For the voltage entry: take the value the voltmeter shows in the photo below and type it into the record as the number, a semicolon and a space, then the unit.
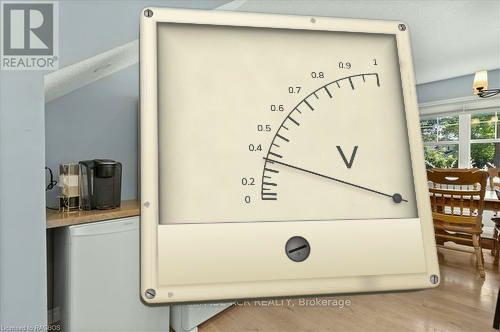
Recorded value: 0.35; V
